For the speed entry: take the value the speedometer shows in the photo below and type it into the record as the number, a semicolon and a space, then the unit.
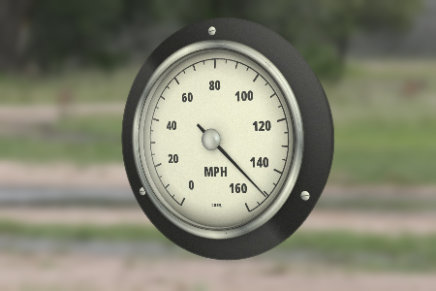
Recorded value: 150; mph
